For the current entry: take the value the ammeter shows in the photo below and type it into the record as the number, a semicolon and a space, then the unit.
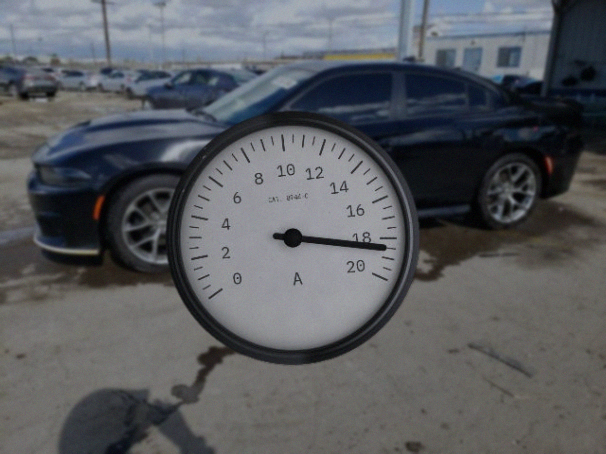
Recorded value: 18.5; A
